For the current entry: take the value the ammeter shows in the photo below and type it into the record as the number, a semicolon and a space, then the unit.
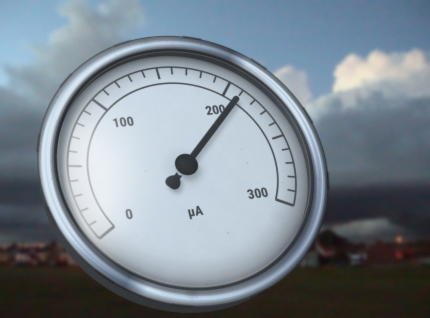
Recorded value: 210; µA
